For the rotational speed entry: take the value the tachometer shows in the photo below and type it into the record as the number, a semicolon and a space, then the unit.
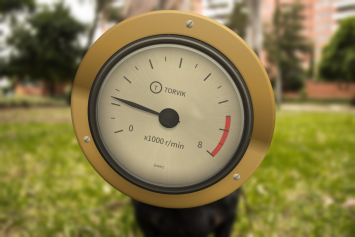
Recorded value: 1250; rpm
